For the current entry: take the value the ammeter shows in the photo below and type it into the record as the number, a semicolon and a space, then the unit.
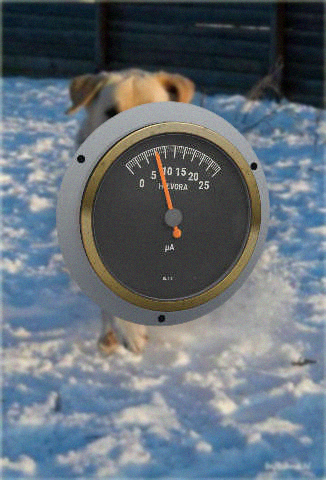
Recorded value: 7.5; µA
